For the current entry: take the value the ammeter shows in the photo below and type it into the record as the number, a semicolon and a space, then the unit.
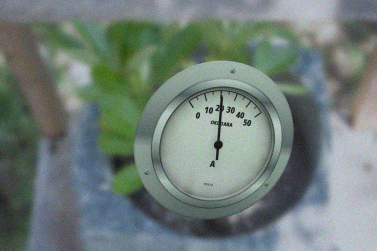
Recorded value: 20; A
